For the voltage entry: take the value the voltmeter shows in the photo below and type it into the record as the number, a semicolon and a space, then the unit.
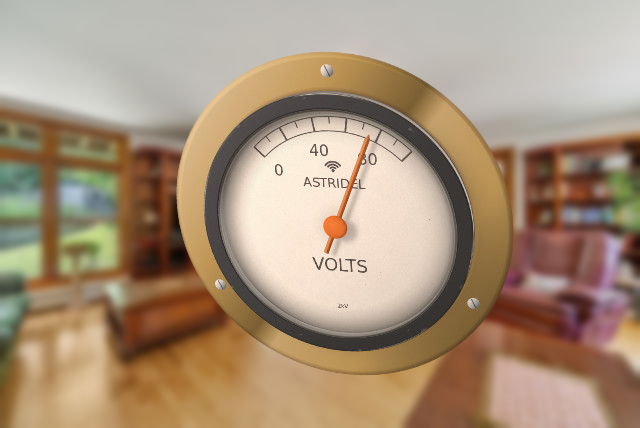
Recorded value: 75; V
